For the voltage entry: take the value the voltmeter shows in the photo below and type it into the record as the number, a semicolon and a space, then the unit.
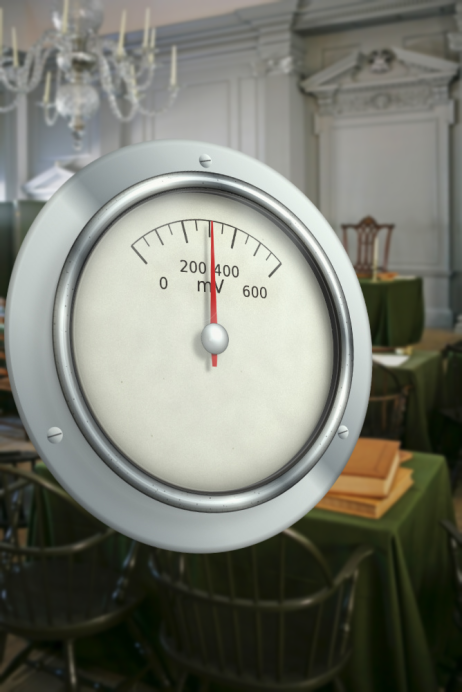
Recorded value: 300; mV
